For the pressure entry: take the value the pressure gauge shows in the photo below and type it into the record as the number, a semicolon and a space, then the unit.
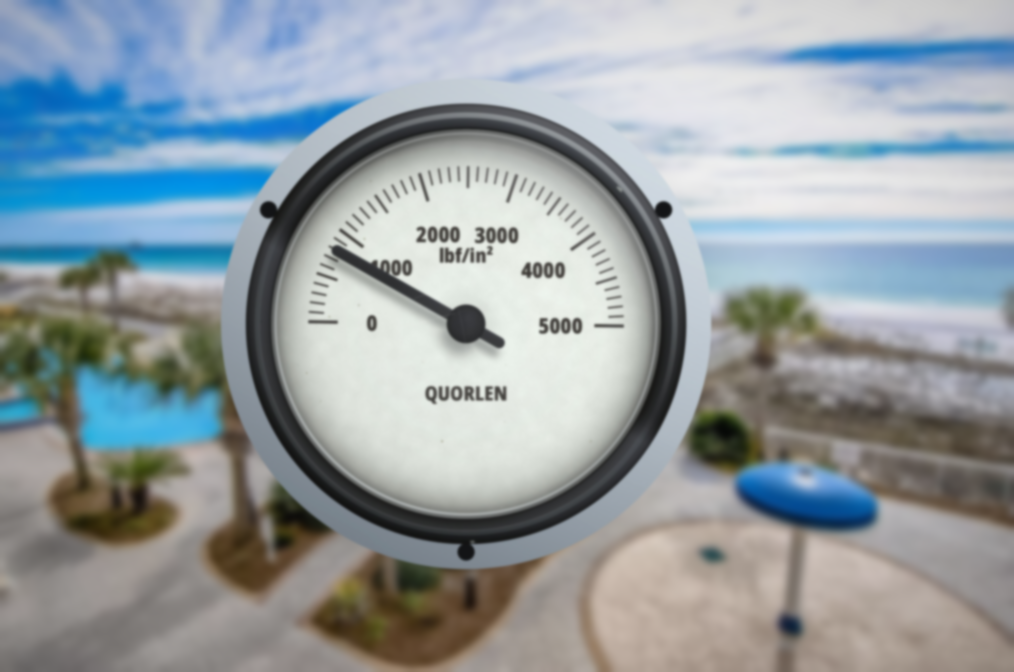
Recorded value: 800; psi
